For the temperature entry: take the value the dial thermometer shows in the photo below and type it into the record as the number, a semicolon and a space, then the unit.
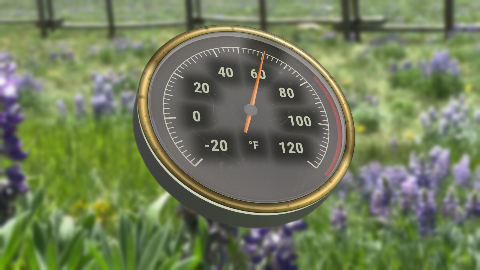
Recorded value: 60; °F
